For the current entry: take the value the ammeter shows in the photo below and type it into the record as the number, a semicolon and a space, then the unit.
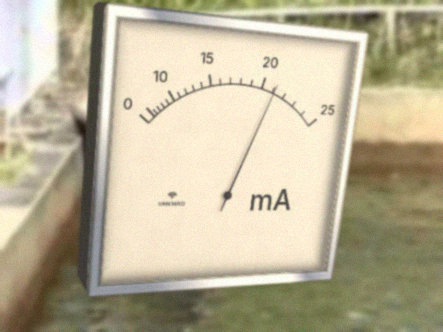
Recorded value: 21; mA
